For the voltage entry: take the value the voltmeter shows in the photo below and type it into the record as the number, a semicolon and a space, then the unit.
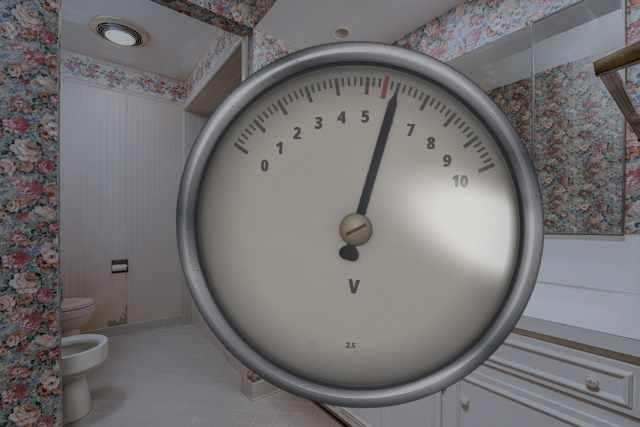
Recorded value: 6; V
